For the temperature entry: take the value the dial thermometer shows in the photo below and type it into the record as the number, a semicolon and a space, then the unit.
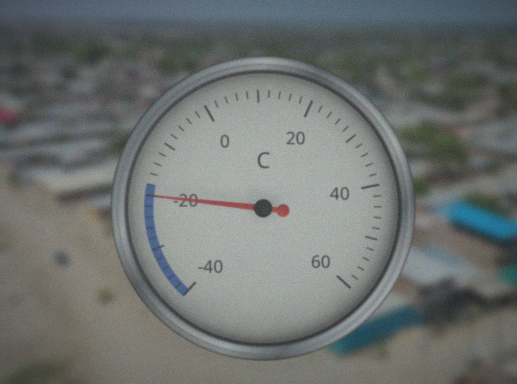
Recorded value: -20; °C
